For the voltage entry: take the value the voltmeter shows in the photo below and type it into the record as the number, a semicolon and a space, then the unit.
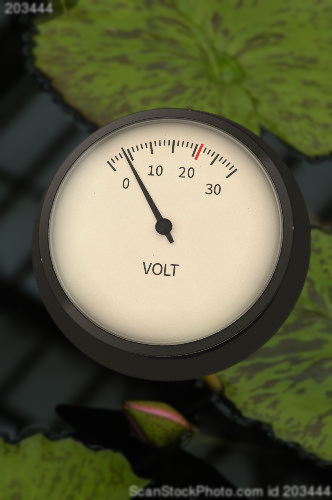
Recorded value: 4; V
